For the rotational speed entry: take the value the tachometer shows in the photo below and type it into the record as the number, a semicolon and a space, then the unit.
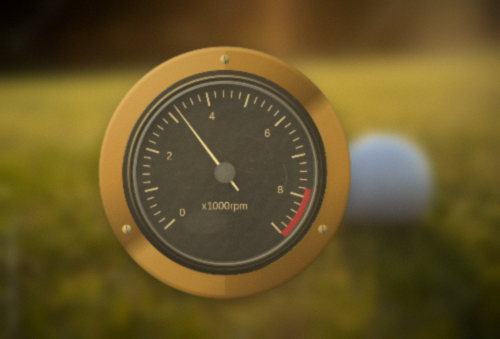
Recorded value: 3200; rpm
